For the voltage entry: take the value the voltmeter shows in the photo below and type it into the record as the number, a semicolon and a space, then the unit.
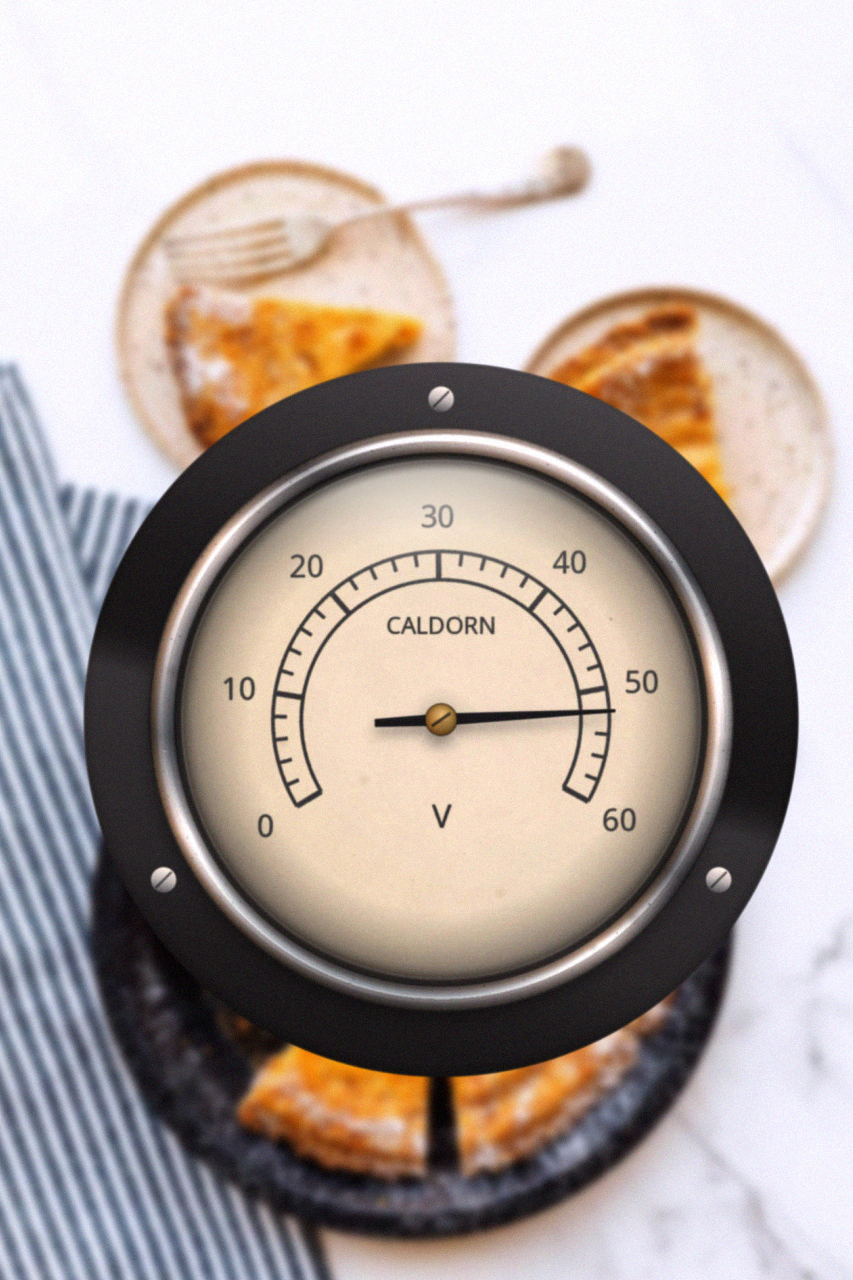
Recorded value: 52; V
